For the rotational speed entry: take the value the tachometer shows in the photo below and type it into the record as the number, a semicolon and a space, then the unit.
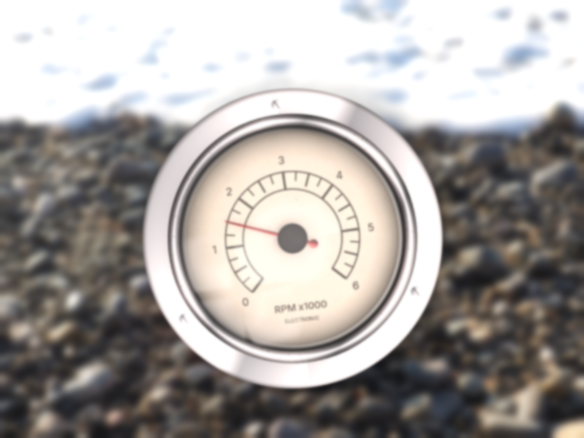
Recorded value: 1500; rpm
